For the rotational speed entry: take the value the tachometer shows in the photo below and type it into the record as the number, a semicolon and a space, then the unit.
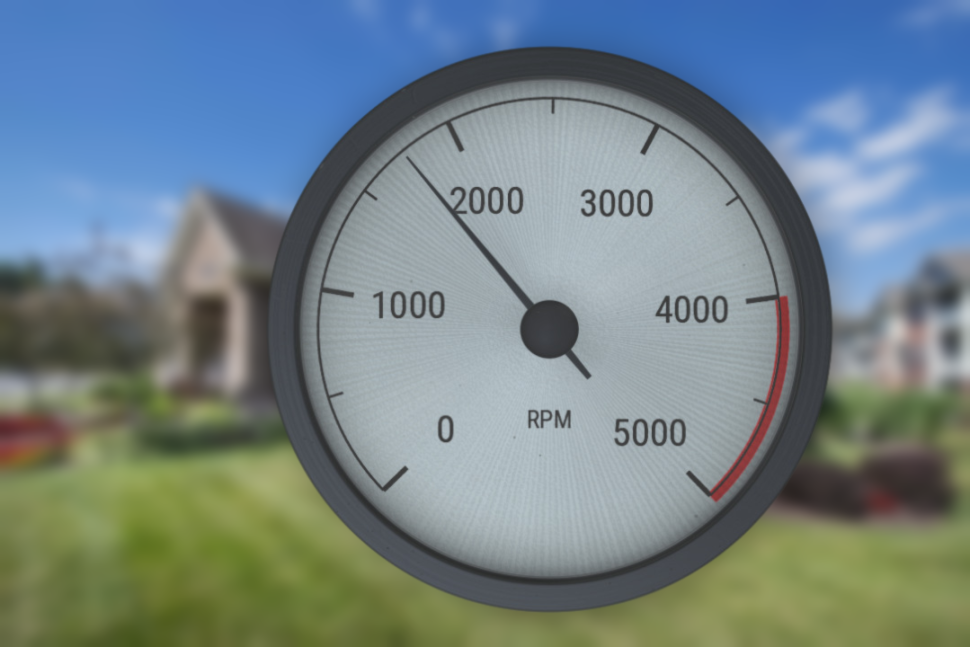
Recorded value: 1750; rpm
